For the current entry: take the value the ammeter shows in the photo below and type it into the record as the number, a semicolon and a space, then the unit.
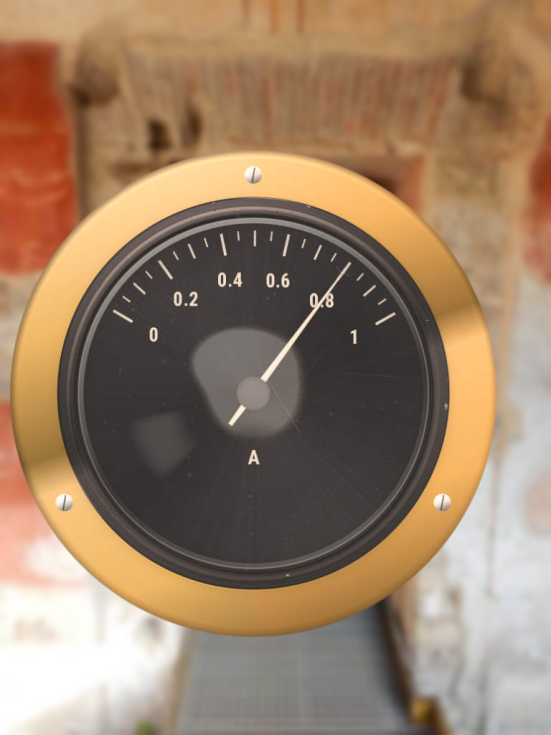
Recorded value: 0.8; A
